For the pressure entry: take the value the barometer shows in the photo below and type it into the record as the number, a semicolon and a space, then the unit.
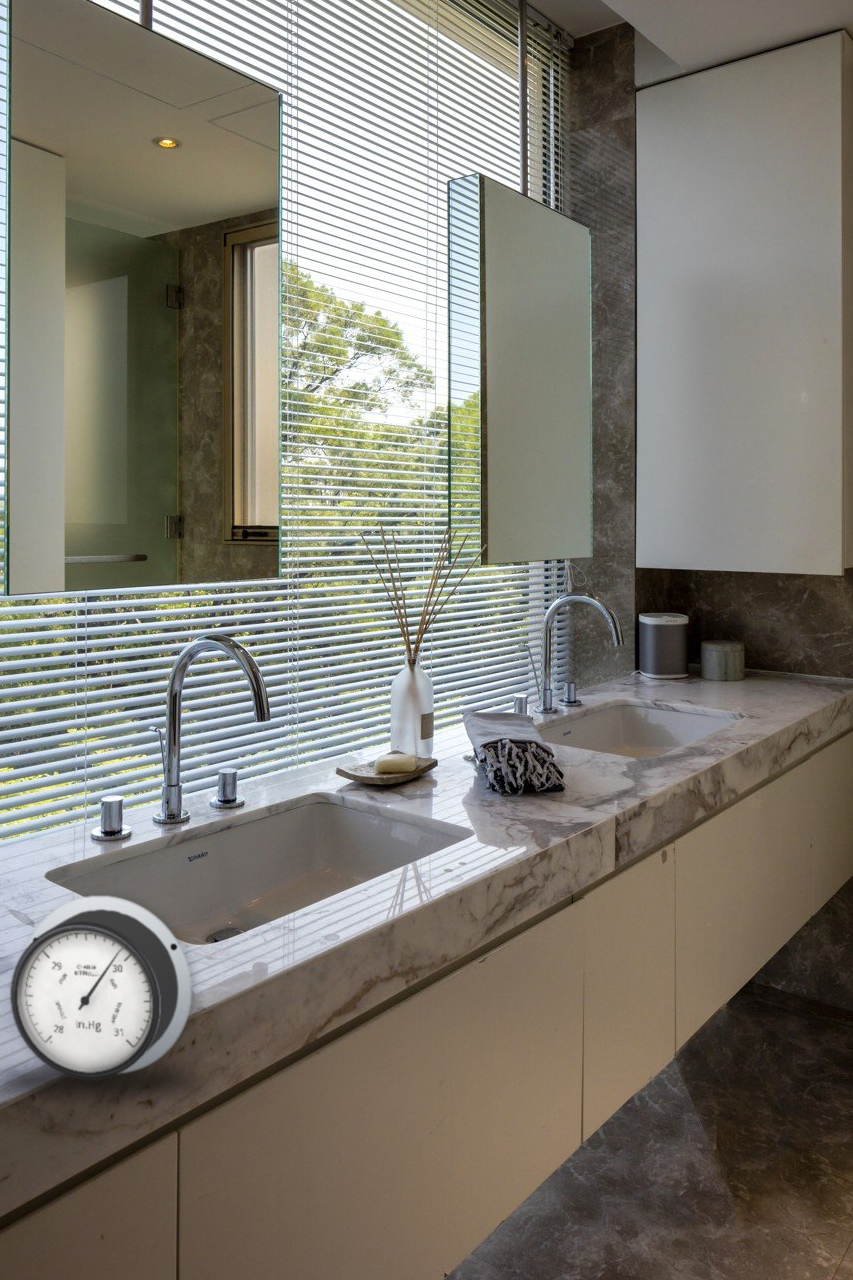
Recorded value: 29.9; inHg
